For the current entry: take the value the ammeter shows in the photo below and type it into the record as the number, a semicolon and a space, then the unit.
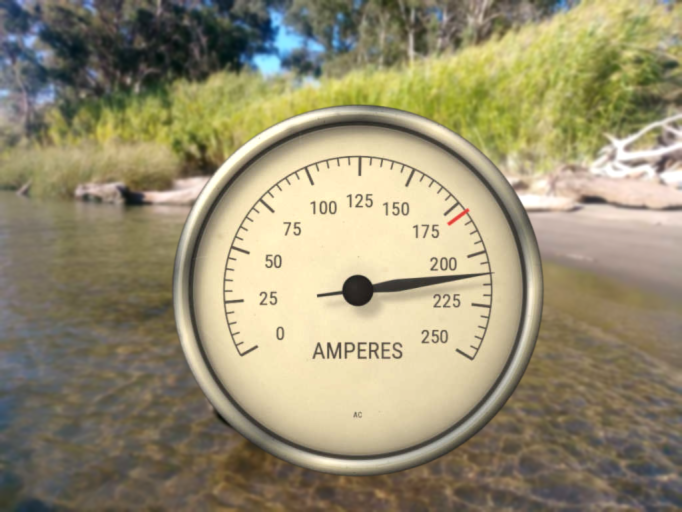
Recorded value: 210; A
